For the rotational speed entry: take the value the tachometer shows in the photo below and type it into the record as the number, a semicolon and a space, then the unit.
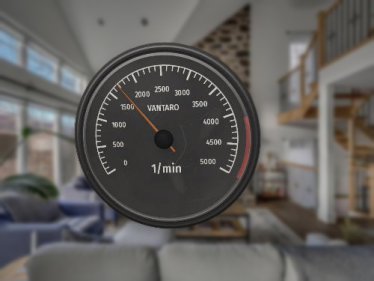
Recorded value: 1700; rpm
